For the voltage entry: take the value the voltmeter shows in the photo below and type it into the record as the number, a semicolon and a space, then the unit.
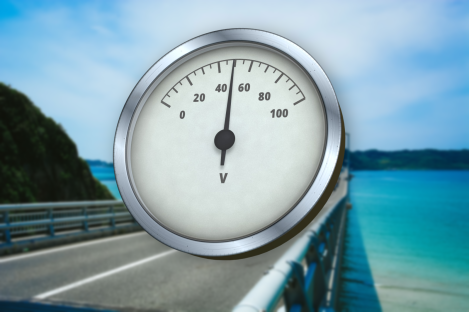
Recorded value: 50; V
